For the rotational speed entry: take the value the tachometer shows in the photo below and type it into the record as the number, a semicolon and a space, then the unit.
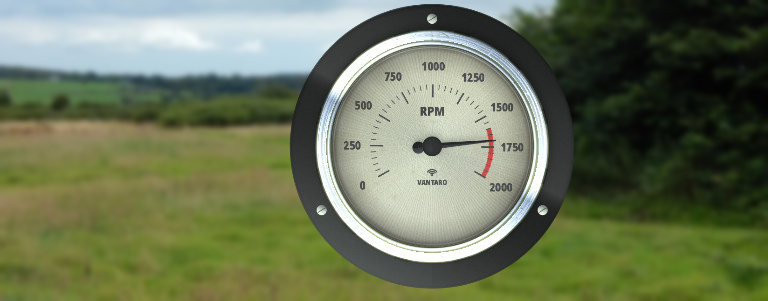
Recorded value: 1700; rpm
